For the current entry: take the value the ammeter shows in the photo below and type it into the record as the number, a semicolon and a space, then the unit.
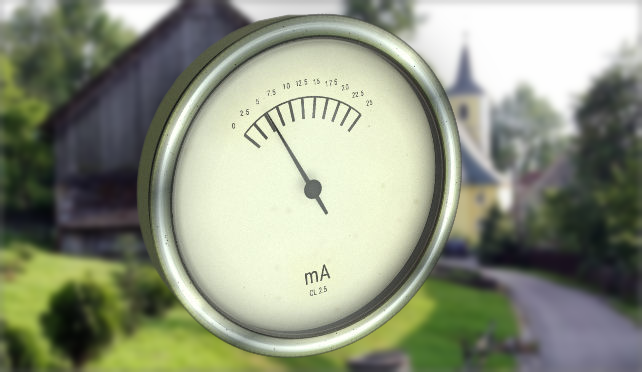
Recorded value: 5; mA
